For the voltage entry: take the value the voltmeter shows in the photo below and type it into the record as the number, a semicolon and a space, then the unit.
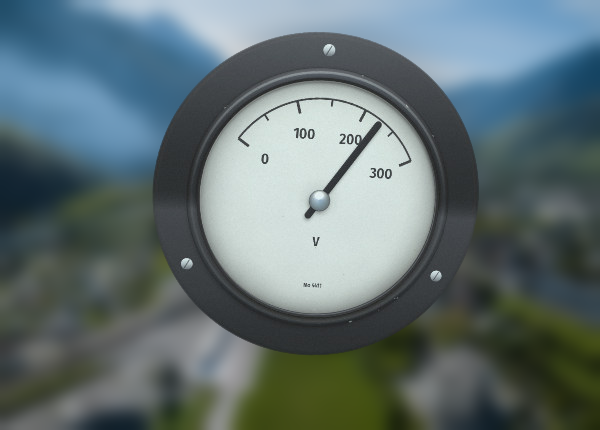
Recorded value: 225; V
